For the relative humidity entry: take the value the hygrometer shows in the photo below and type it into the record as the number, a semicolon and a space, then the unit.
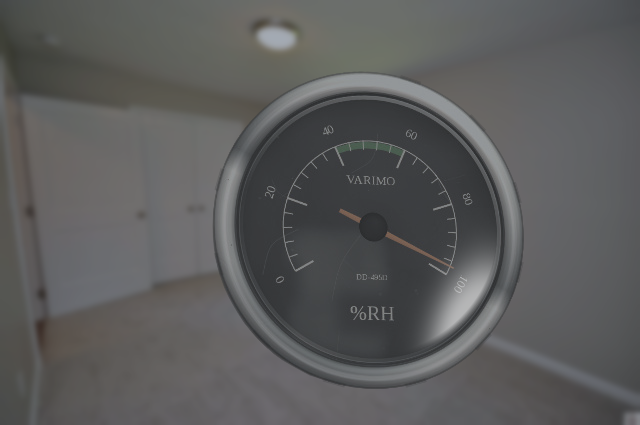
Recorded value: 98; %
